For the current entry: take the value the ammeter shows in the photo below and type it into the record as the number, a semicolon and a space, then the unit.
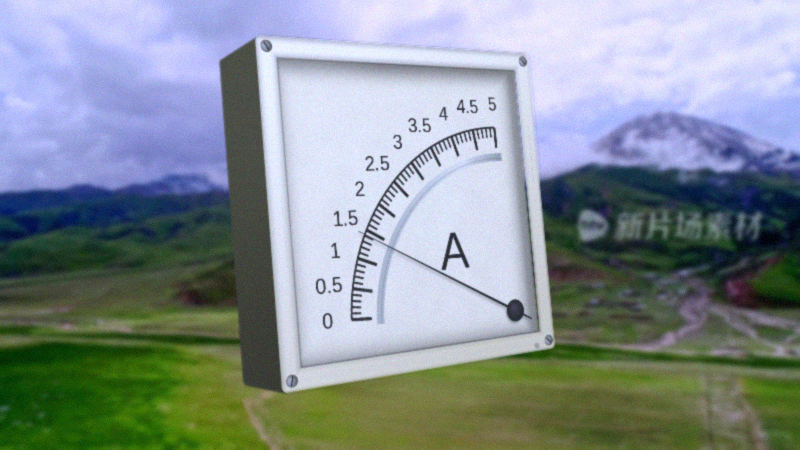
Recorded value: 1.4; A
